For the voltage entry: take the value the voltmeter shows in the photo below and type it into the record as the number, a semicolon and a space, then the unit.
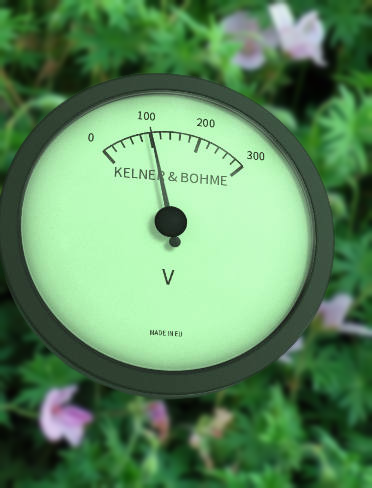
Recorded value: 100; V
